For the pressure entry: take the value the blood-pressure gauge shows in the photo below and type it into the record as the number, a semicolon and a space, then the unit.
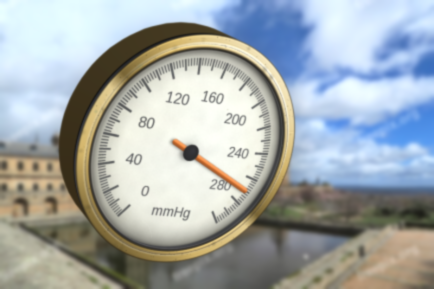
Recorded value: 270; mmHg
